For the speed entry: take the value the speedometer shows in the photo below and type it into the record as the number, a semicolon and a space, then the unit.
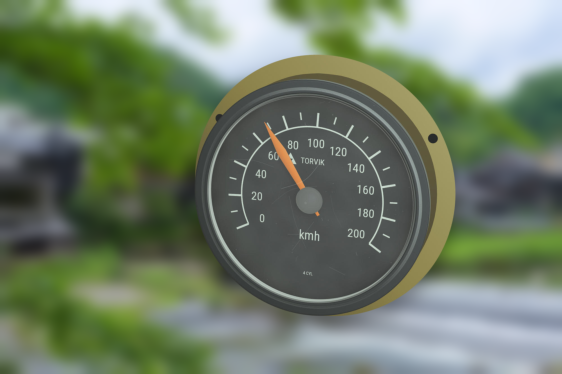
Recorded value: 70; km/h
